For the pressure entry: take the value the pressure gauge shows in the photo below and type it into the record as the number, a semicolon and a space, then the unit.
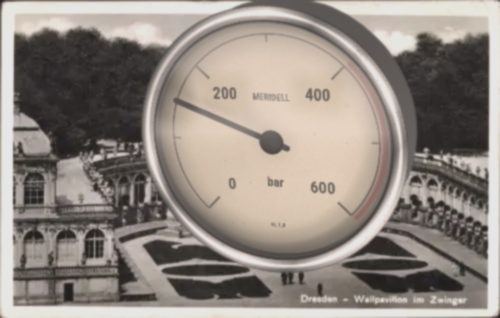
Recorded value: 150; bar
